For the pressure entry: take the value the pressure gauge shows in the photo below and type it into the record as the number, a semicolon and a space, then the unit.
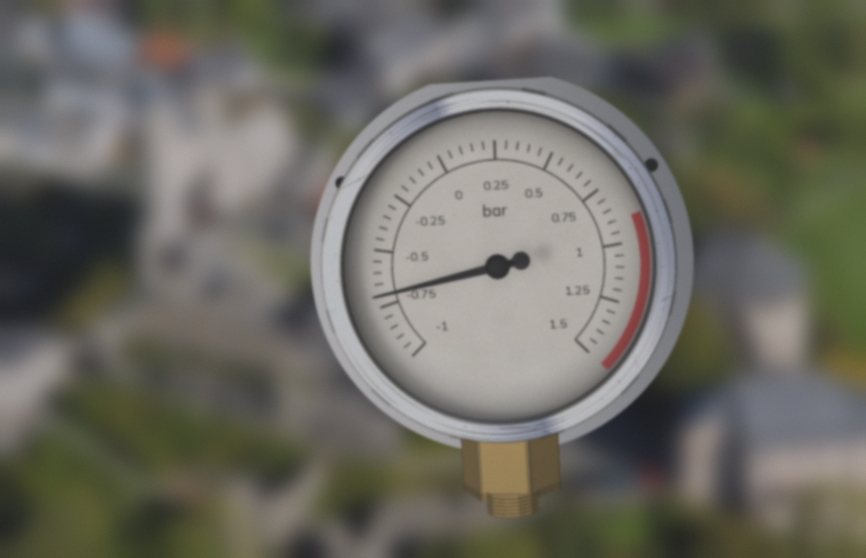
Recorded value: -0.7; bar
